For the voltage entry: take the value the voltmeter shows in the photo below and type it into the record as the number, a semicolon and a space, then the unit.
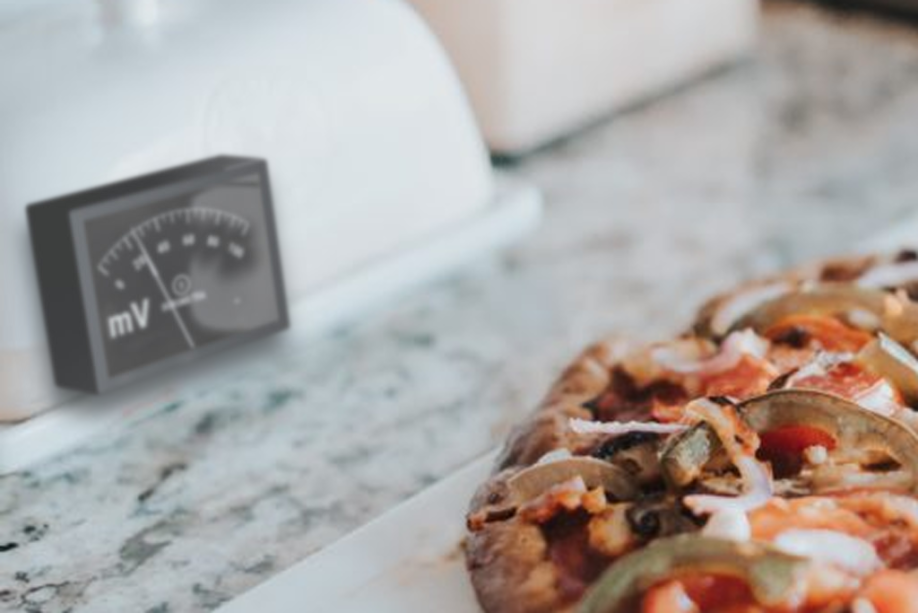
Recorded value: 25; mV
